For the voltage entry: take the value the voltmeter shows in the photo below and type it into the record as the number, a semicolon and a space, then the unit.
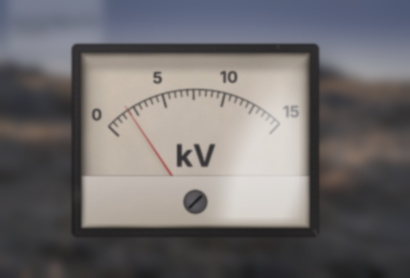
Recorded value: 2; kV
